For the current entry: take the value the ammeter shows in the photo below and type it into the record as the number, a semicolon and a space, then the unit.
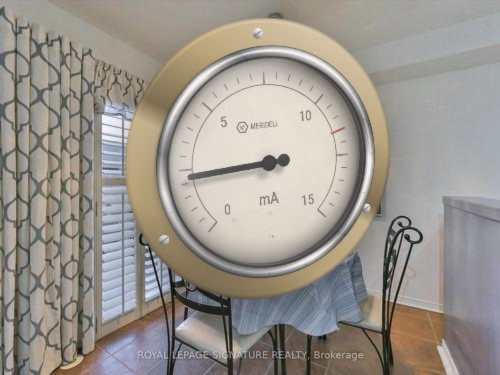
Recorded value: 2.25; mA
